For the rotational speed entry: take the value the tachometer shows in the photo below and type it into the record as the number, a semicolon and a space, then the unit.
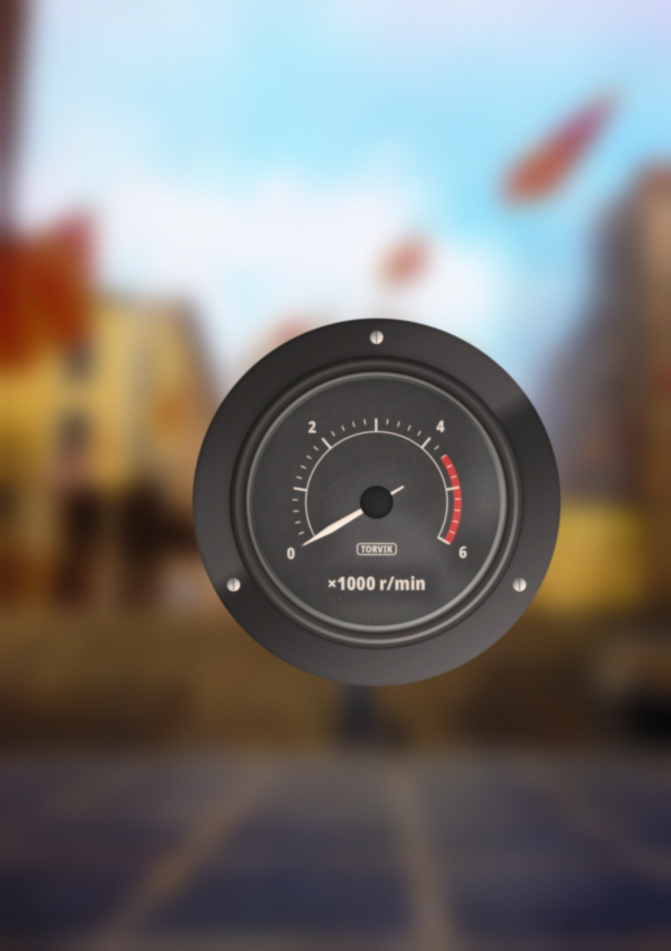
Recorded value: 0; rpm
